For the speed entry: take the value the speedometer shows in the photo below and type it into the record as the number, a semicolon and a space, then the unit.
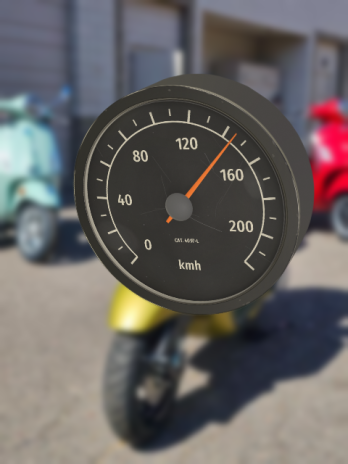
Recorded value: 145; km/h
